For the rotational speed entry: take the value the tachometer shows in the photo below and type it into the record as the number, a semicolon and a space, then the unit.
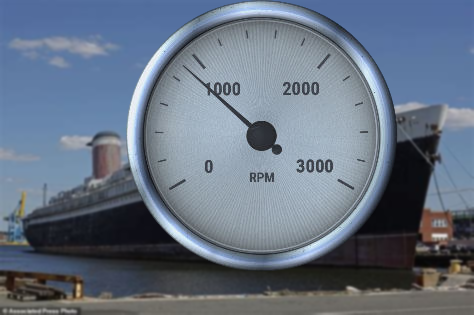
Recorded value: 900; rpm
